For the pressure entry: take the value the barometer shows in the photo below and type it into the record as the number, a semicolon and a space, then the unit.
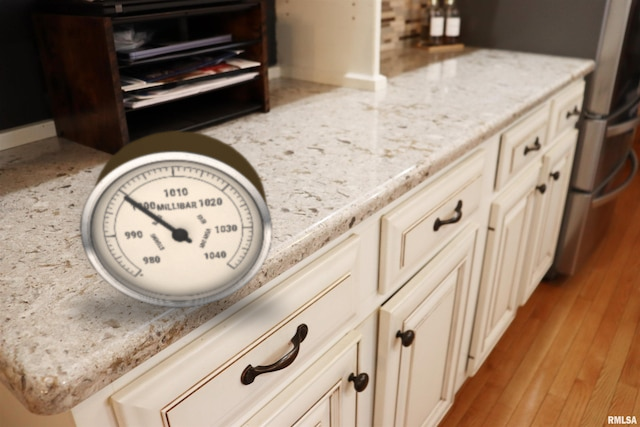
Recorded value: 1000; mbar
